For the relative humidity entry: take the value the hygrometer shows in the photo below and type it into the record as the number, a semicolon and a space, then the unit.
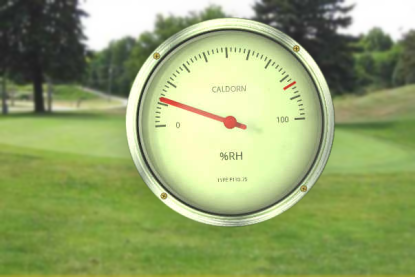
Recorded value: 12; %
